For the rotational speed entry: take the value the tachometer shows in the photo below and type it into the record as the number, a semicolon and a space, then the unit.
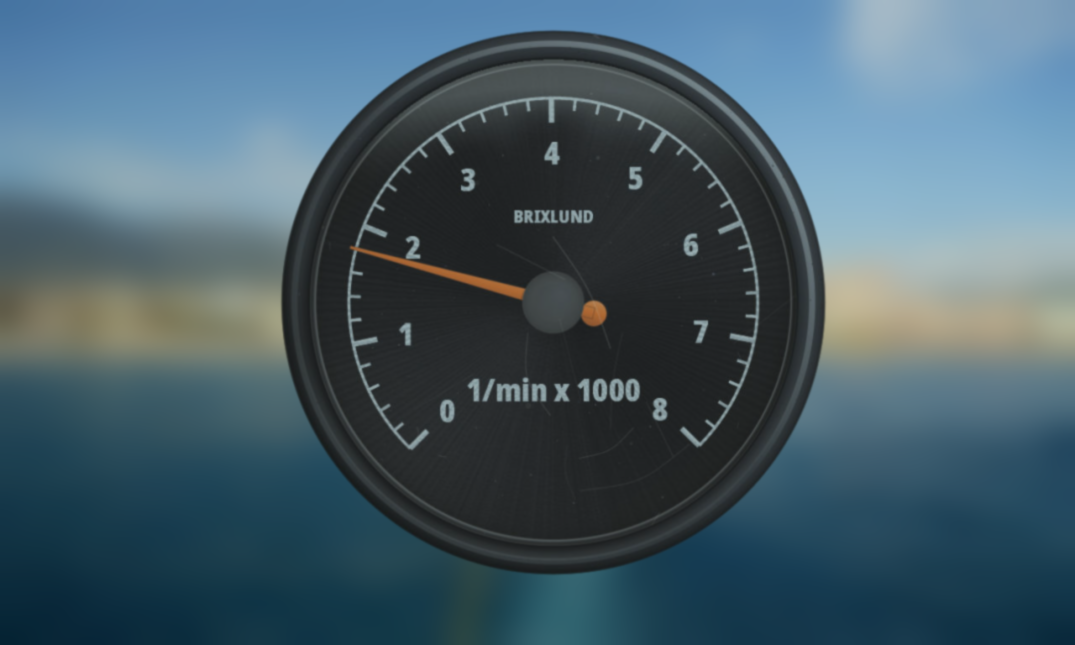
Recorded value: 1800; rpm
